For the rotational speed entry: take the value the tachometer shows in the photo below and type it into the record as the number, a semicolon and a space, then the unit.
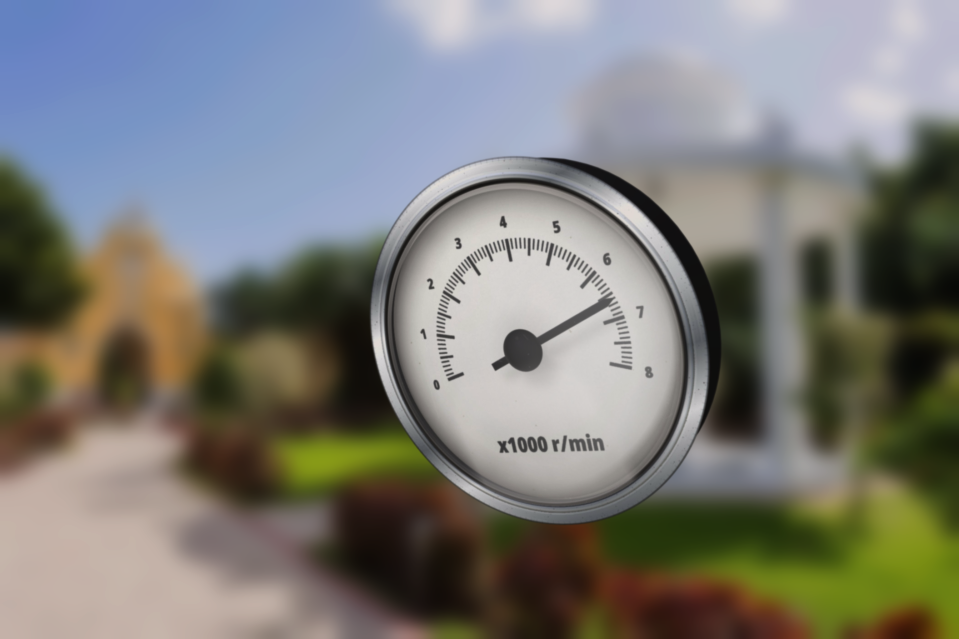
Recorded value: 6600; rpm
